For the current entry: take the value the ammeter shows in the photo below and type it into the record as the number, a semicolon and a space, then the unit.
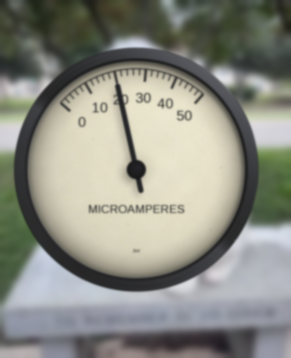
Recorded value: 20; µA
